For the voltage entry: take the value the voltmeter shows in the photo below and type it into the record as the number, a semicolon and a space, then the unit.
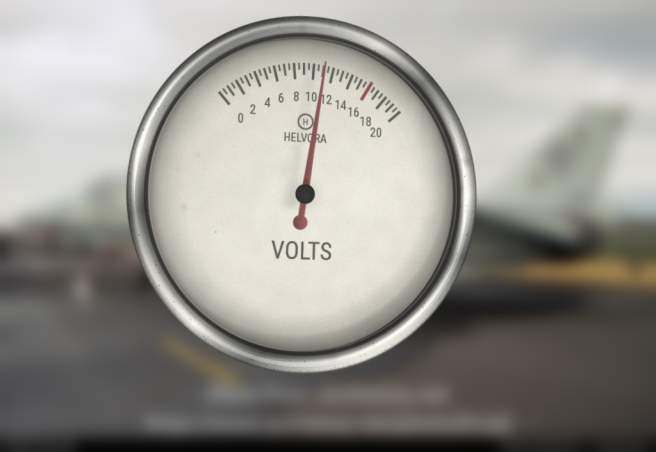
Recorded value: 11; V
